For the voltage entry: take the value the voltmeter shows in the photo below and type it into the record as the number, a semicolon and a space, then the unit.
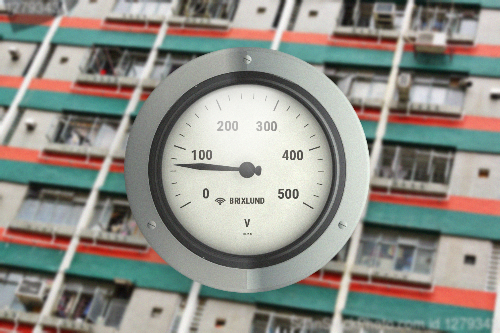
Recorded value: 70; V
